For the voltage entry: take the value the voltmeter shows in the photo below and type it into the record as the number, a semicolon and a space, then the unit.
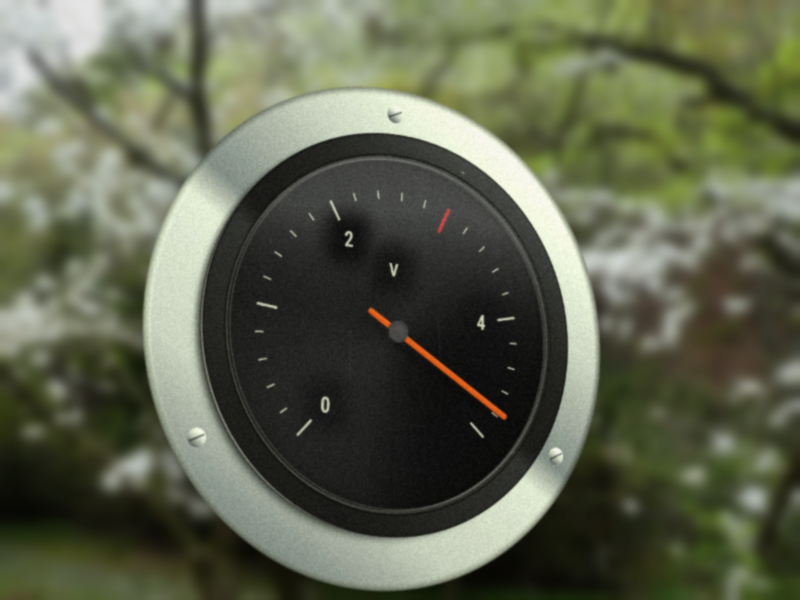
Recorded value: 4.8; V
